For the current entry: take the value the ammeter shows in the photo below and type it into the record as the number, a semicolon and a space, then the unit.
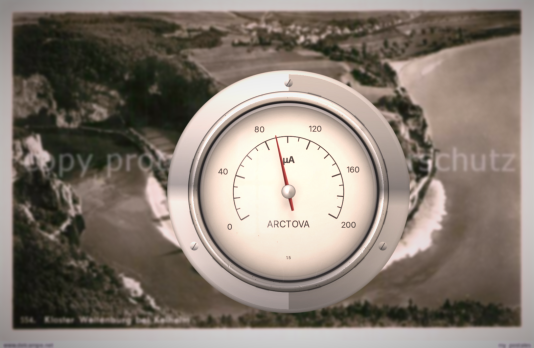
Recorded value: 90; µA
